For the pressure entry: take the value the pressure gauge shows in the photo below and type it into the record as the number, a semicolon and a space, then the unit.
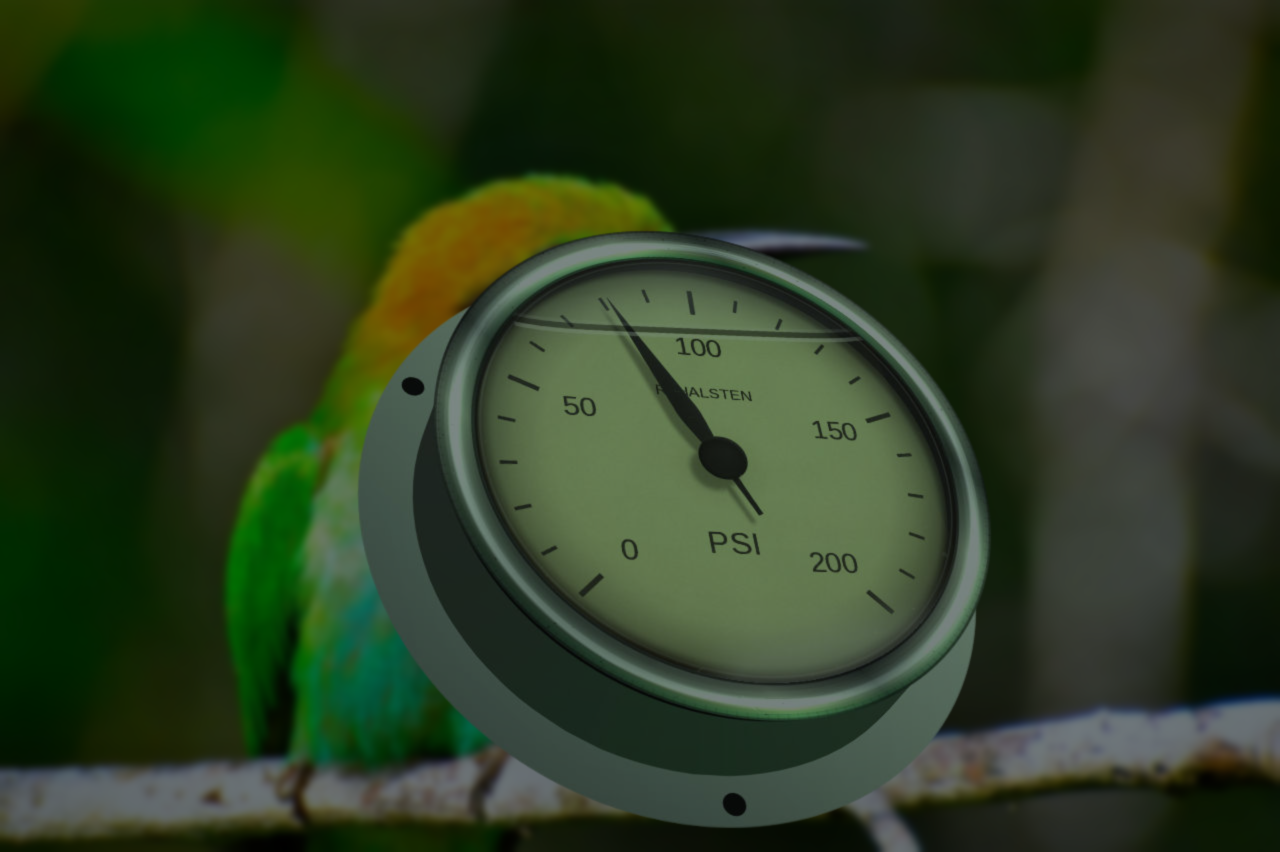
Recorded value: 80; psi
